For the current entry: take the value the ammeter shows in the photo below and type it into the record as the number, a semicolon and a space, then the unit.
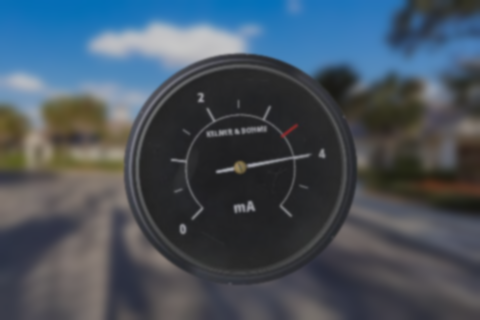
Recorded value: 4; mA
